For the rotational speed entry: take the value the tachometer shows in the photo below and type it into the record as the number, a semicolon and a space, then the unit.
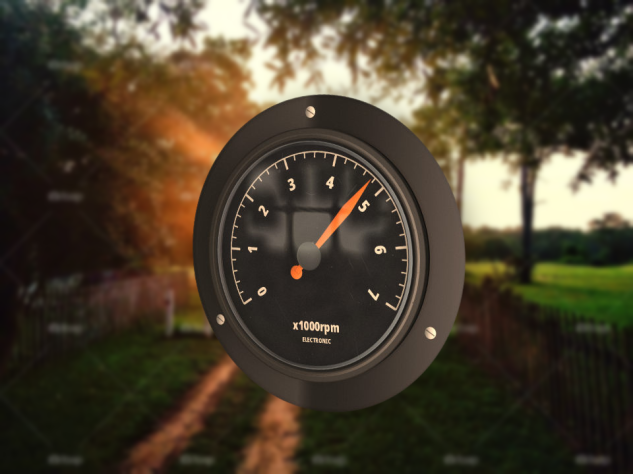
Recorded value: 4800; rpm
